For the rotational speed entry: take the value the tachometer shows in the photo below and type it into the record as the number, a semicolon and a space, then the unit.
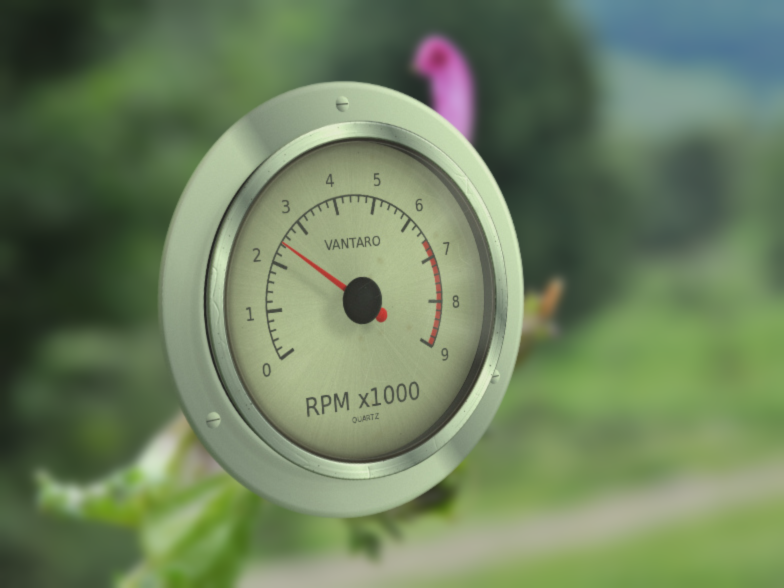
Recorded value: 2400; rpm
